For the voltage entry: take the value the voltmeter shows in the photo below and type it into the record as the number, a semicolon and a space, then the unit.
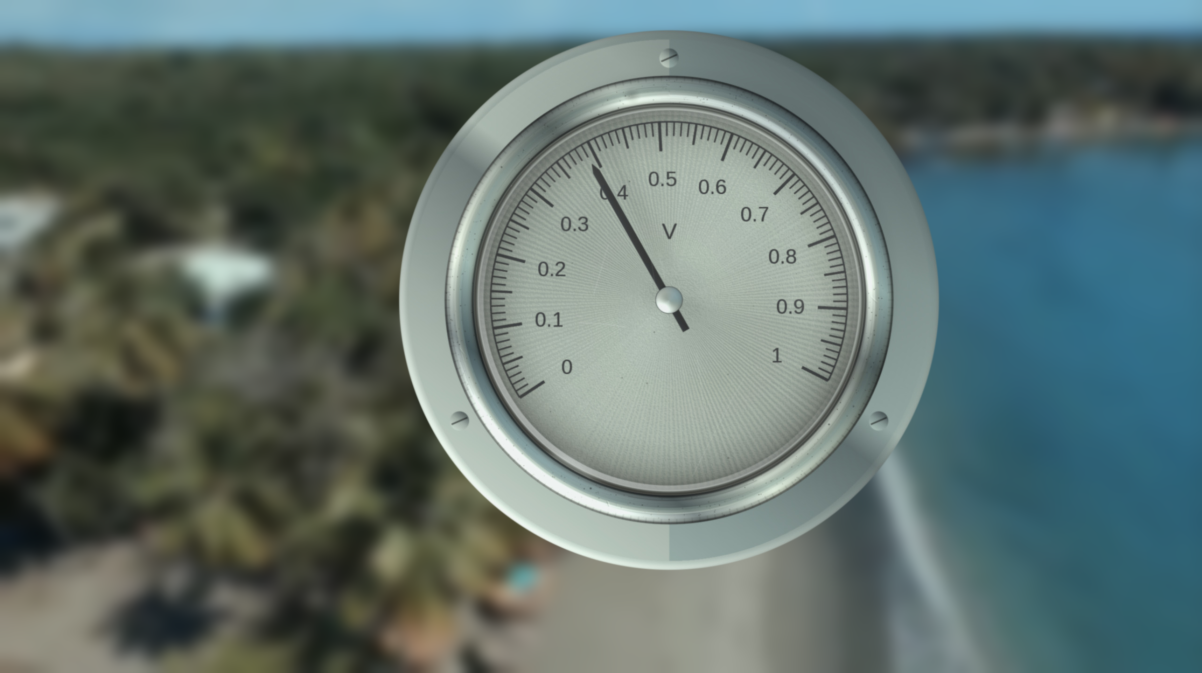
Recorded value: 0.39; V
